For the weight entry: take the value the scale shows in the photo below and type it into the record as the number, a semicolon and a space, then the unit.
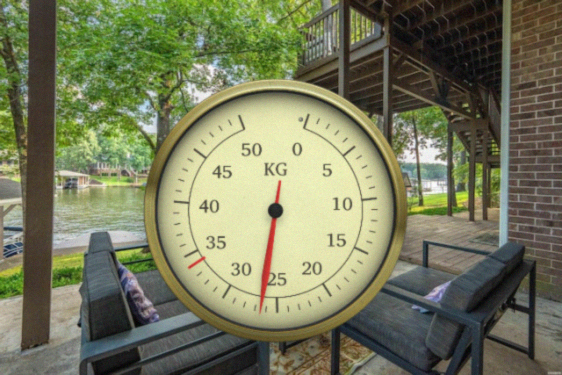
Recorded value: 26.5; kg
